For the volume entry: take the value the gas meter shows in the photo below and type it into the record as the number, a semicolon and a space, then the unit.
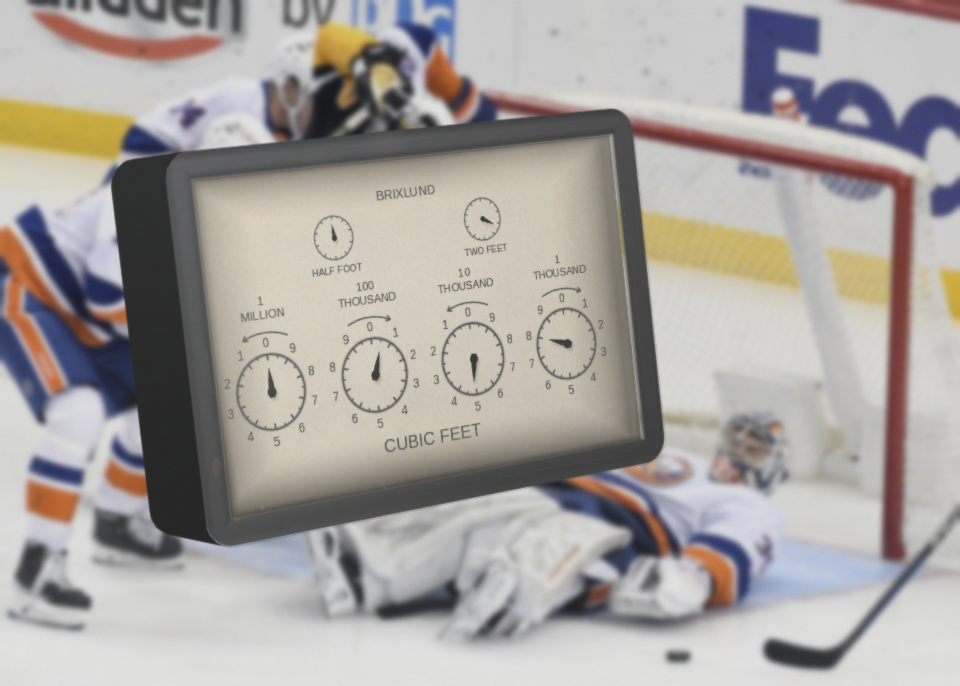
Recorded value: 4800; ft³
